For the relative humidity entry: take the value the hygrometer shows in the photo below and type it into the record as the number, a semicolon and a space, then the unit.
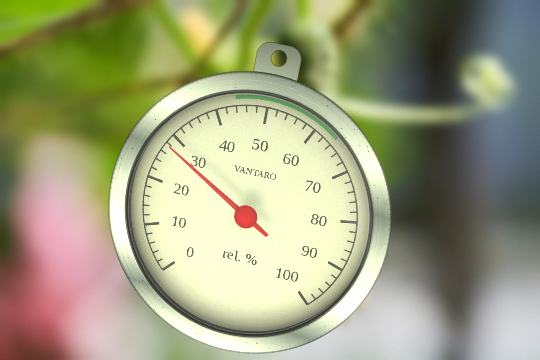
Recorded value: 28; %
